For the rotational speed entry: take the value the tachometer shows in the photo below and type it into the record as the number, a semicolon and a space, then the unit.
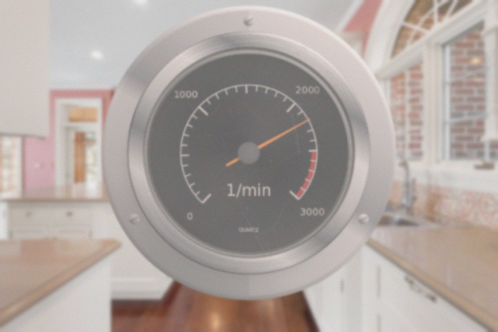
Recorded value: 2200; rpm
